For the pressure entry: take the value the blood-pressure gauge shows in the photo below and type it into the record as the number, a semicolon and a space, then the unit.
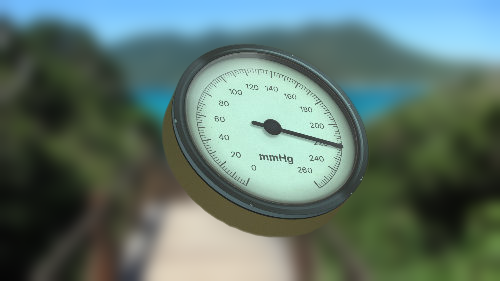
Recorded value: 220; mmHg
